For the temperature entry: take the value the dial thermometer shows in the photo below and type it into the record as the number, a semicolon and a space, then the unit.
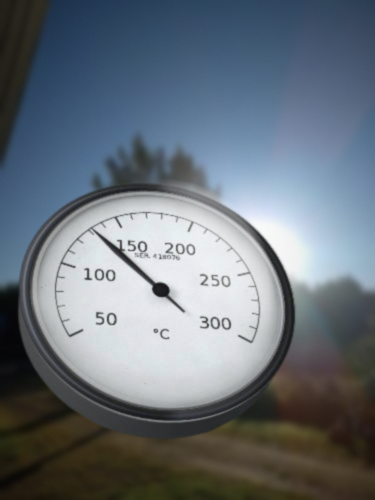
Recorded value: 130; °C
